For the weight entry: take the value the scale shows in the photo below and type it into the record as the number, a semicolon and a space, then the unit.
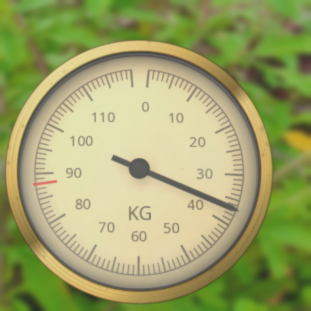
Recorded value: 37; kg
